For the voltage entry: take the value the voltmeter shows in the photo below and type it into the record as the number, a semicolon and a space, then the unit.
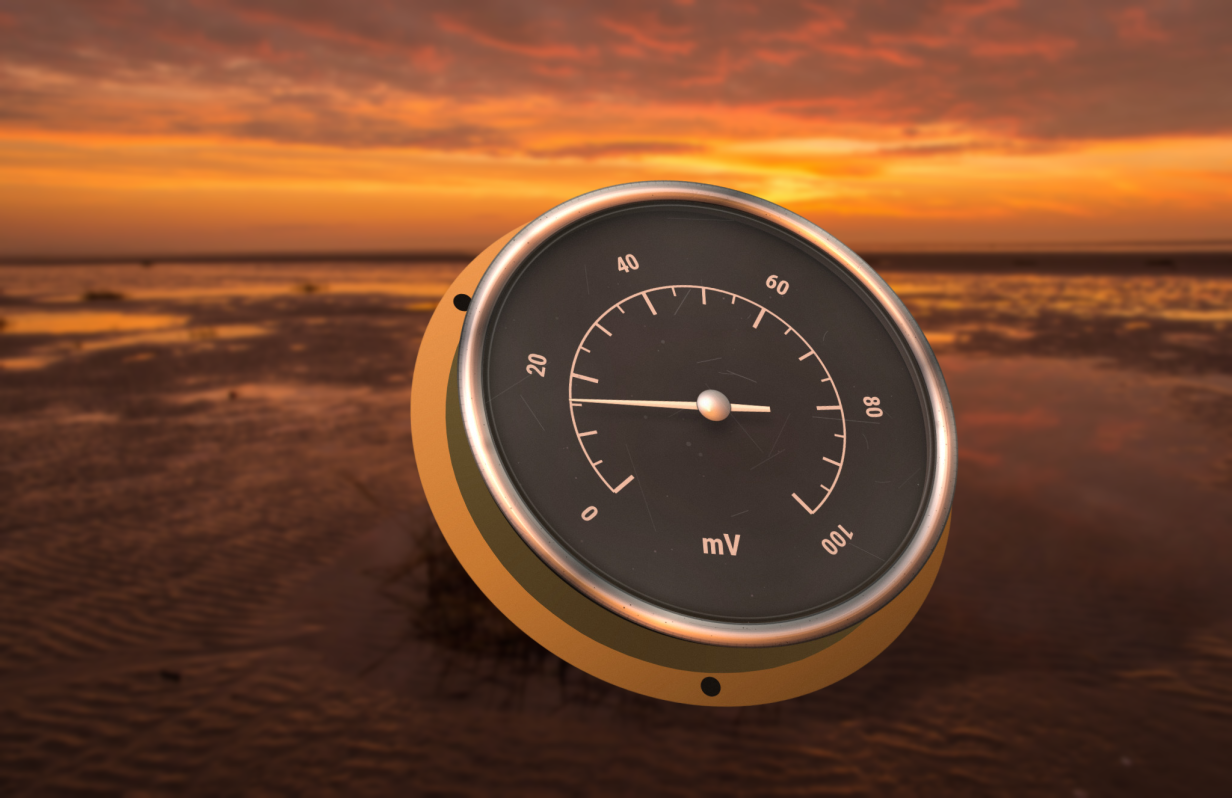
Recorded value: 15; mV
